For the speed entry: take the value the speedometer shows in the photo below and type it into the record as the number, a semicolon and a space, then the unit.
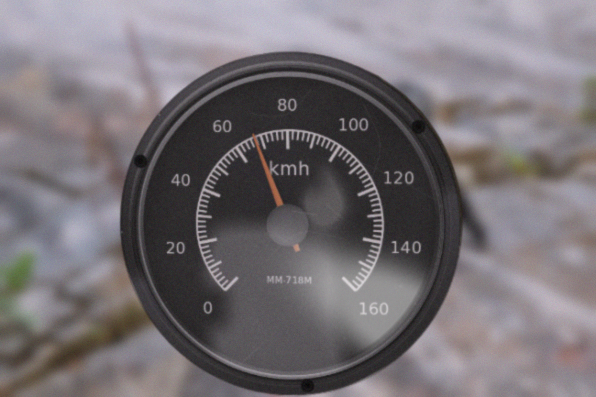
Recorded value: 68; km/h
